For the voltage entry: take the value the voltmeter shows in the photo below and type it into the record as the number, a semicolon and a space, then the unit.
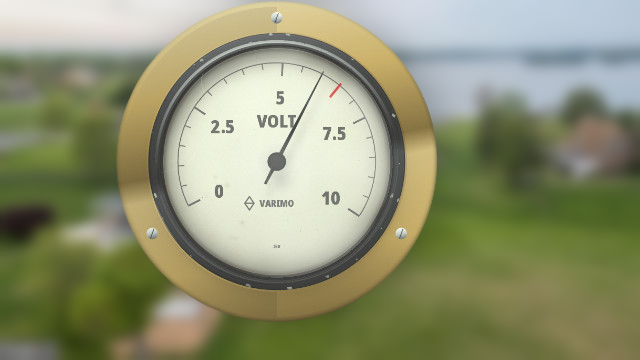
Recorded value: 6; V
